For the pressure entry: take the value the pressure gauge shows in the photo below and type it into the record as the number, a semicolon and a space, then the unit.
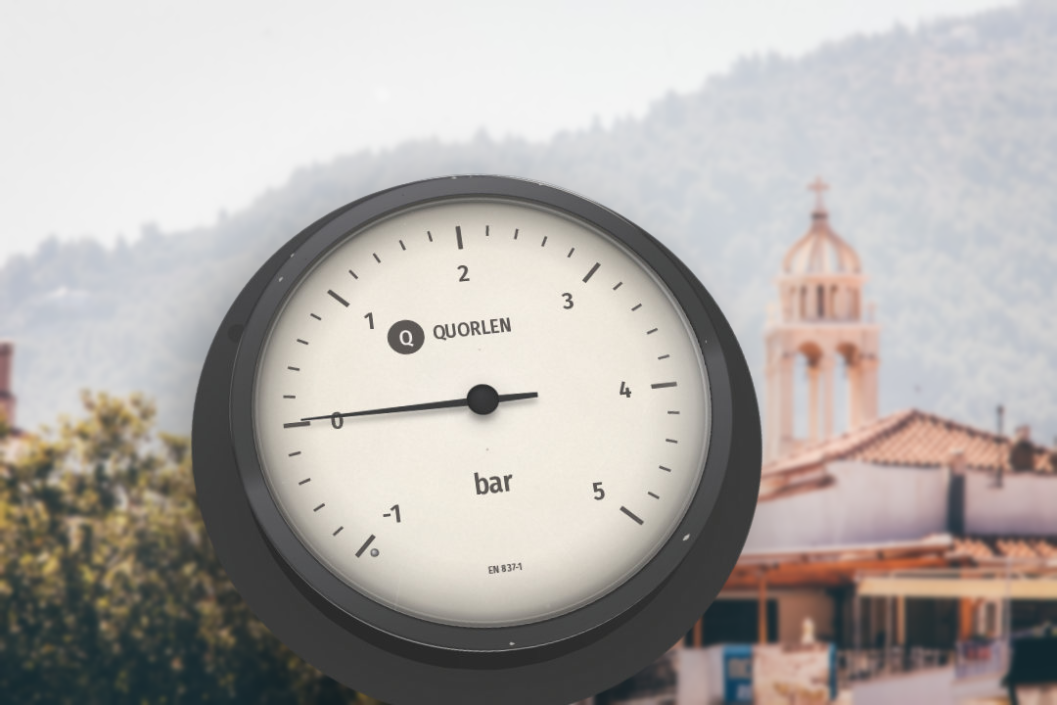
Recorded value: 0; bar
